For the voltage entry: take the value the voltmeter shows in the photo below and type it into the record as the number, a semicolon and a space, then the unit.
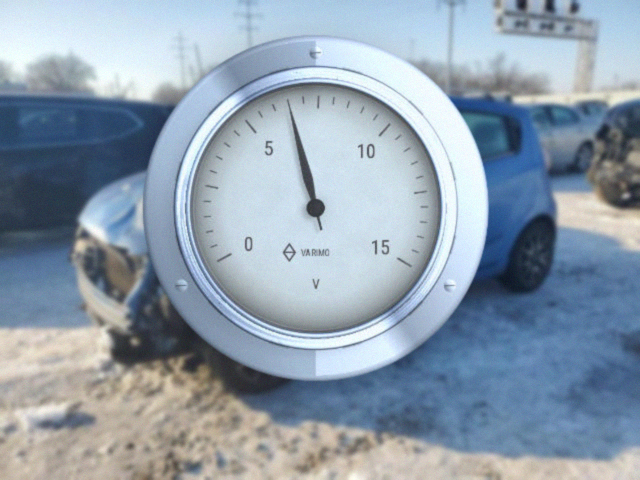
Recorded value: 6.5; V
